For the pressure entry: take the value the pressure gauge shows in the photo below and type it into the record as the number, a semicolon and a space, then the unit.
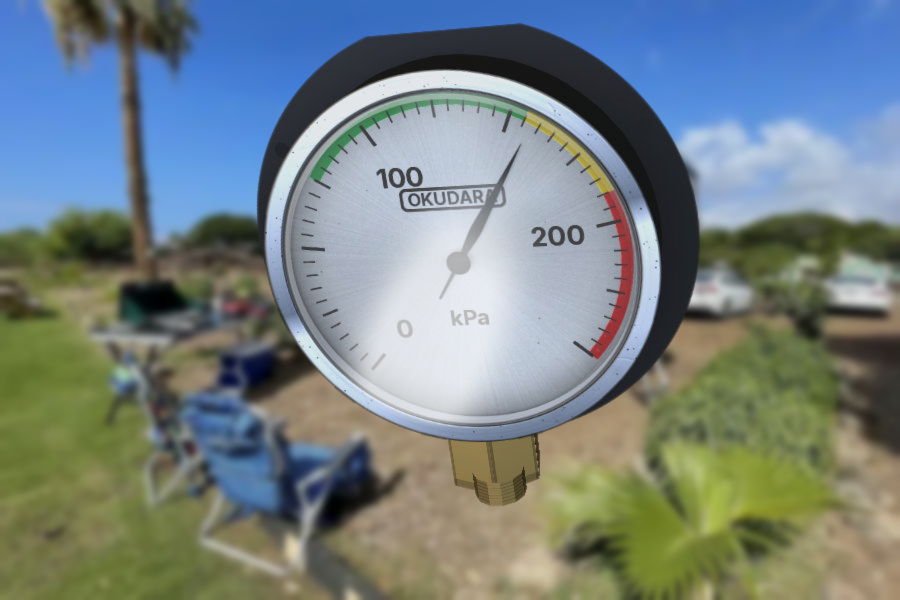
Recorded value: 157.5; kPa
